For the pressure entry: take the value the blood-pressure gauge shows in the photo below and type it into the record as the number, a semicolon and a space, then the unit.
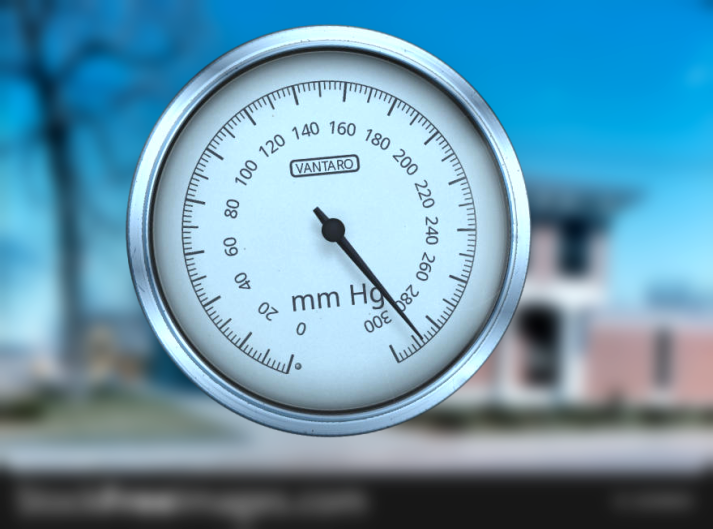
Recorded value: 288; mmHg
